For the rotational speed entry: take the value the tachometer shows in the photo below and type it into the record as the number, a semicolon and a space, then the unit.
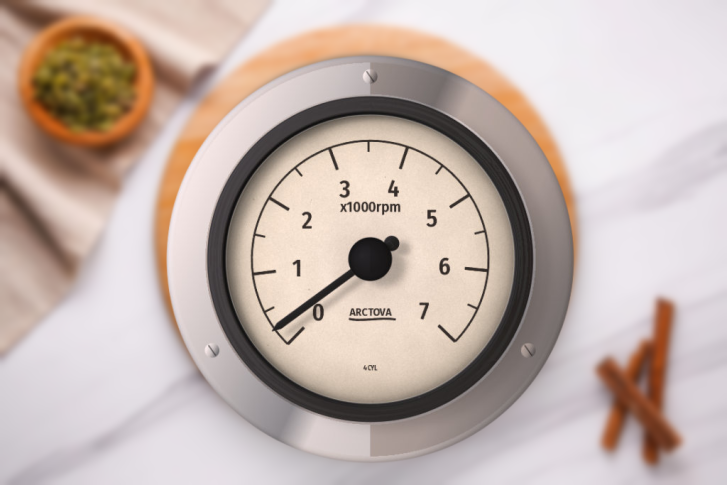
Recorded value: 250; rpm
